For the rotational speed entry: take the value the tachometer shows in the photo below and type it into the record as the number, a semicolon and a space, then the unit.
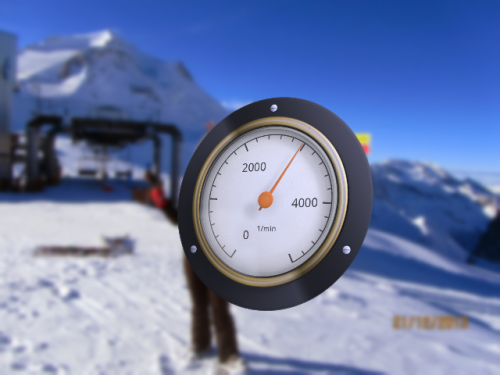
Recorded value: 3000; rpm
